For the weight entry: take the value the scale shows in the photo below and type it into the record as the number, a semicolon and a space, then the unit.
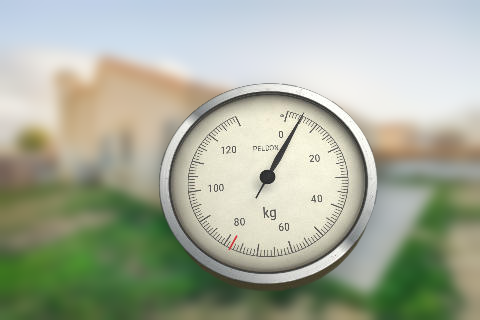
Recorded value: 5; kg
